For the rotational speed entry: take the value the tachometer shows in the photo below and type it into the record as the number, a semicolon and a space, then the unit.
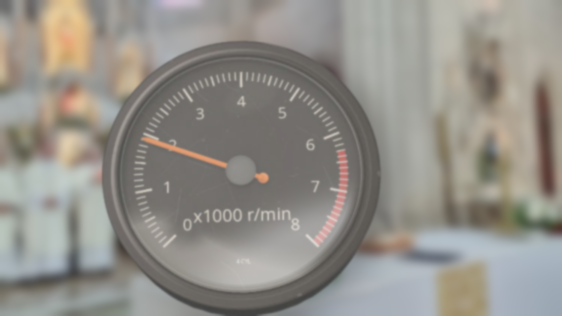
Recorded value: 1900; rpm
